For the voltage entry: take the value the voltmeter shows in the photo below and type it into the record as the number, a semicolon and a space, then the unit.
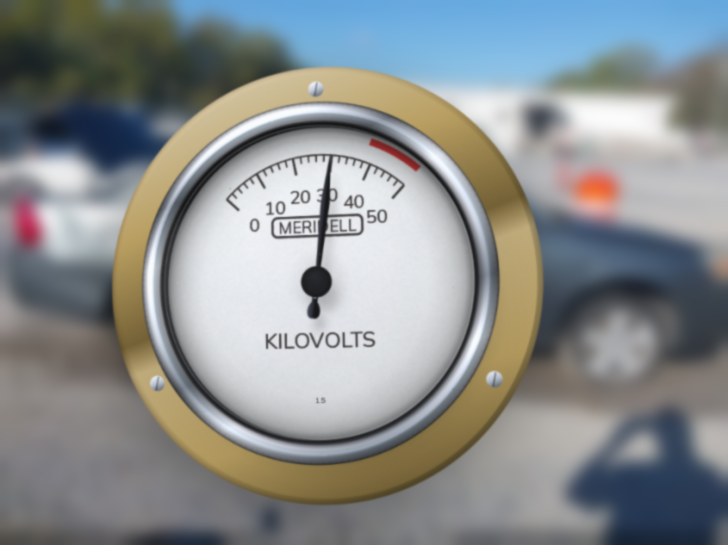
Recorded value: 30; kV
